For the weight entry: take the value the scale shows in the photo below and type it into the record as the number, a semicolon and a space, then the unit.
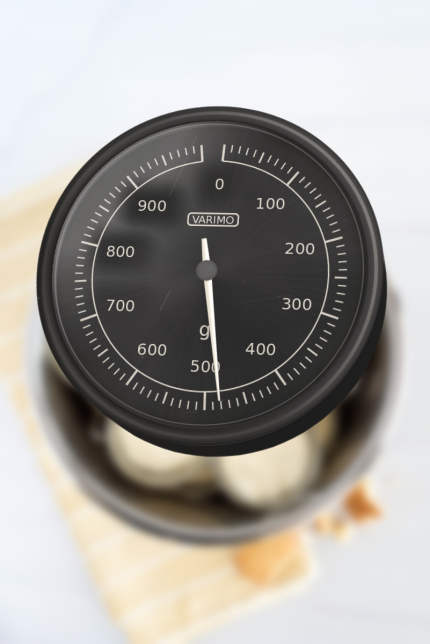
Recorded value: 480; g
